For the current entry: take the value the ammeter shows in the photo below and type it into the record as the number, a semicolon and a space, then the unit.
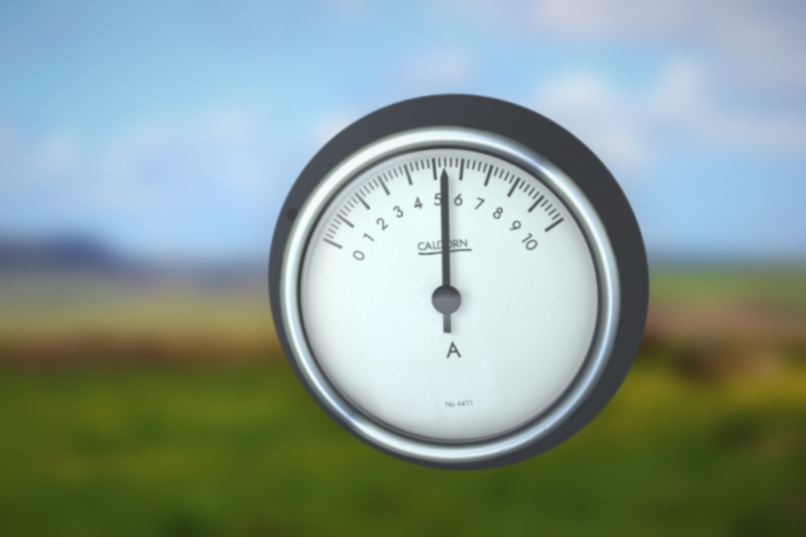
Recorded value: 5.4; A
